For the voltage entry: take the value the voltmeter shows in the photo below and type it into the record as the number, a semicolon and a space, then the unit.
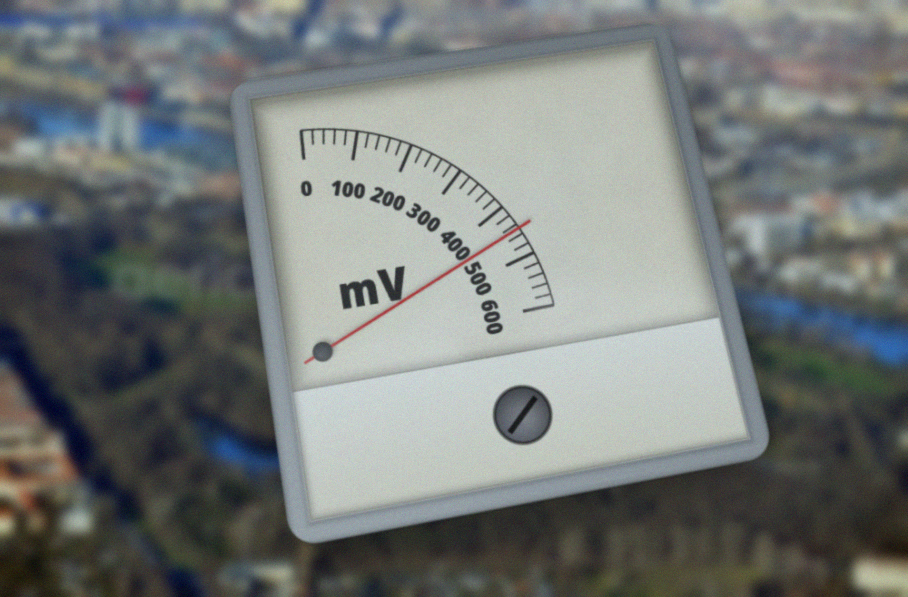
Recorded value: 450; mV
